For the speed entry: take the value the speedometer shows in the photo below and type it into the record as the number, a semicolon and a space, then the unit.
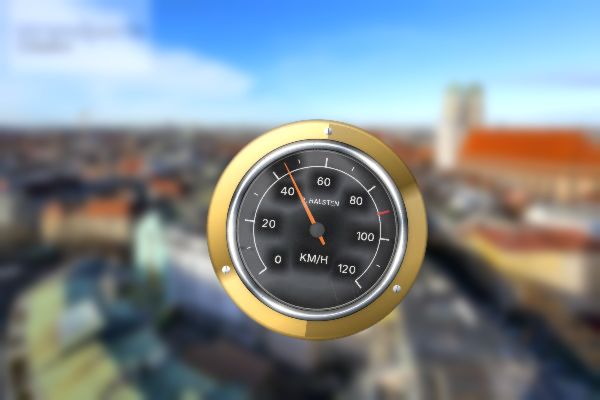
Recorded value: 45; km/h
